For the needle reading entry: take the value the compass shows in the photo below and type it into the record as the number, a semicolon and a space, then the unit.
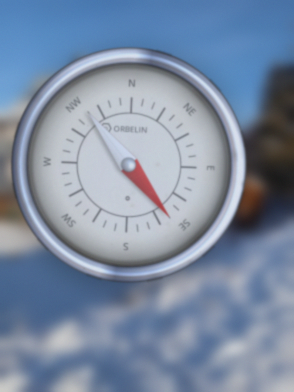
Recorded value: 140; °
